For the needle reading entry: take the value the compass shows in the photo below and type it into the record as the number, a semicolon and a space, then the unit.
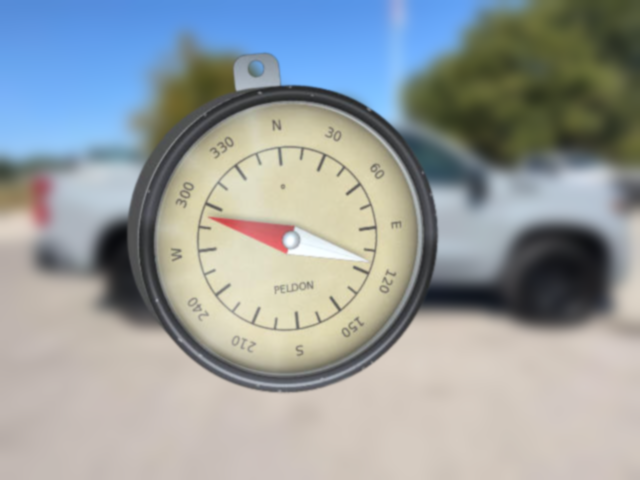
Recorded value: 292.5; °
